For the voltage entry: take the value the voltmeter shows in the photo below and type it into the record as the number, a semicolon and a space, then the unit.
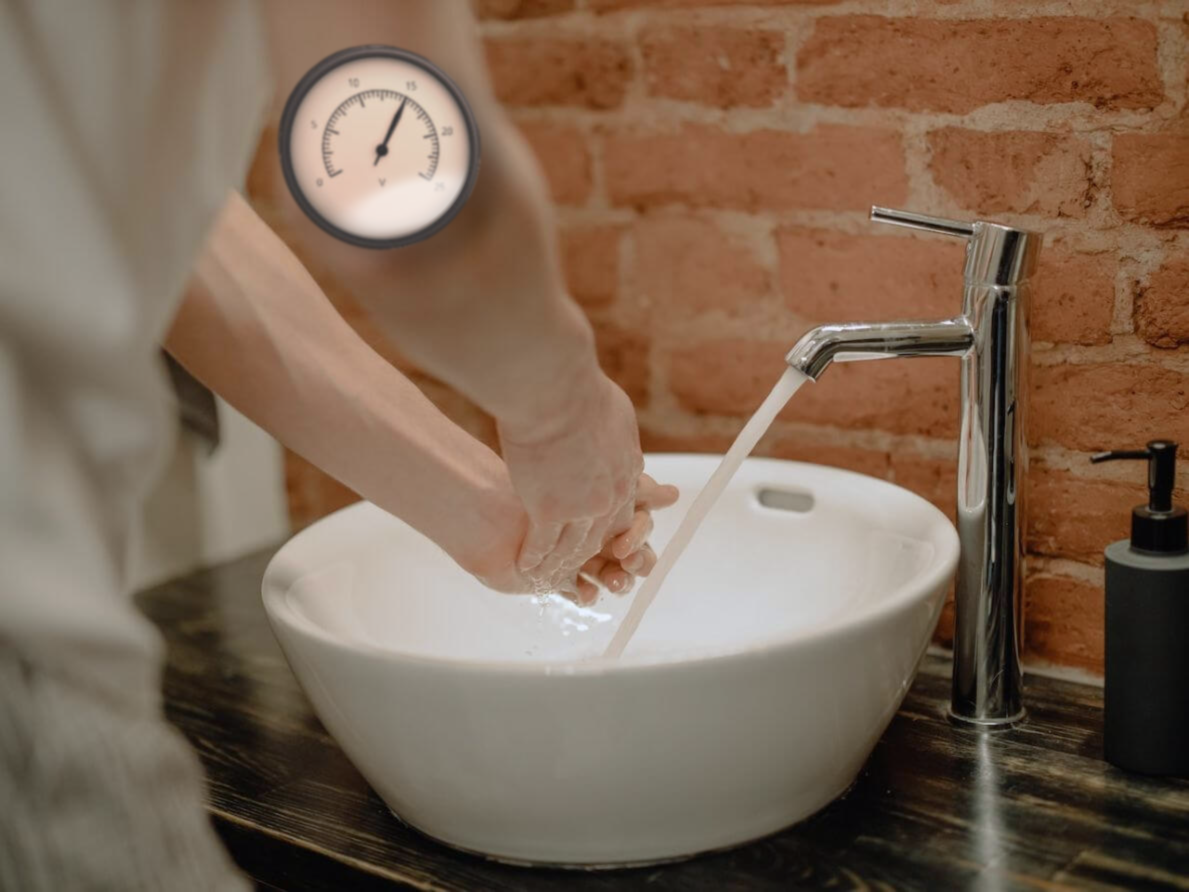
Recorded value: 15; V
